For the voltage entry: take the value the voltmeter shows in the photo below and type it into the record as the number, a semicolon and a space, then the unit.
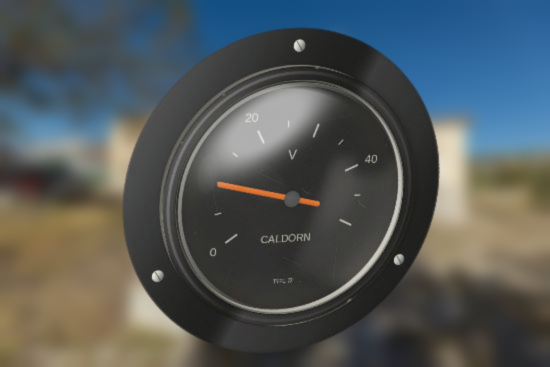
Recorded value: 10; V
